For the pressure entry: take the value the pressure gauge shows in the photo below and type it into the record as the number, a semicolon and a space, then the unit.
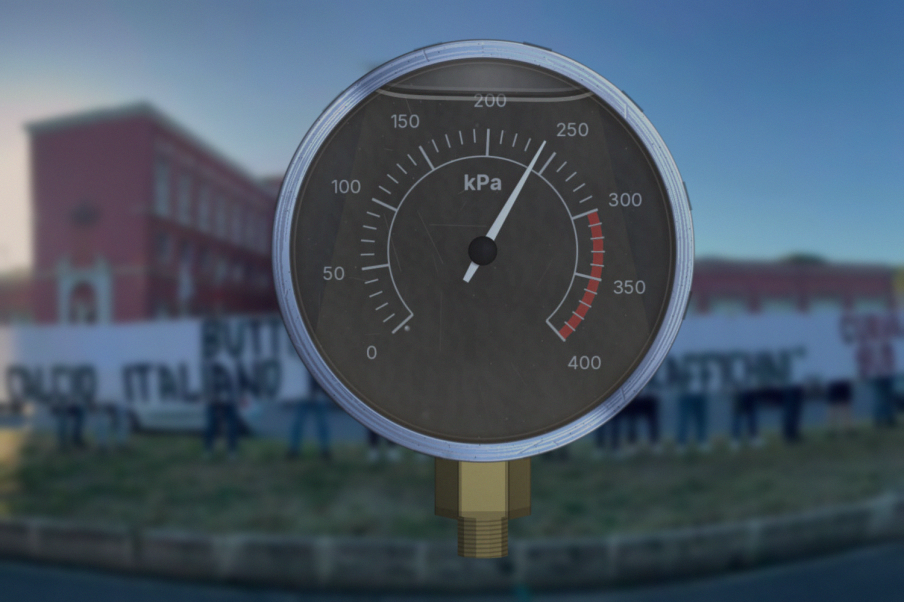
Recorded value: 240; kPa
